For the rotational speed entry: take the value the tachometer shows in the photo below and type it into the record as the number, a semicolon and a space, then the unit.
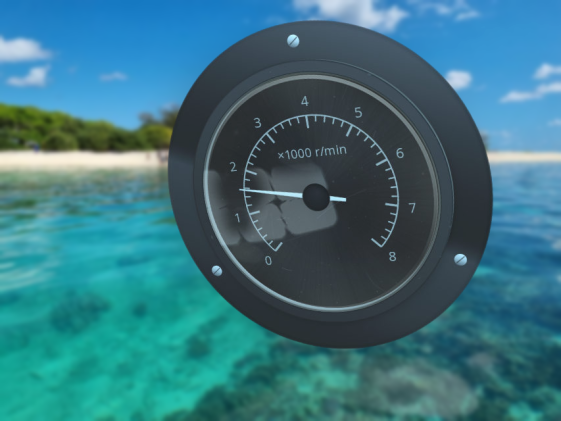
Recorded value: 1600; rpm
